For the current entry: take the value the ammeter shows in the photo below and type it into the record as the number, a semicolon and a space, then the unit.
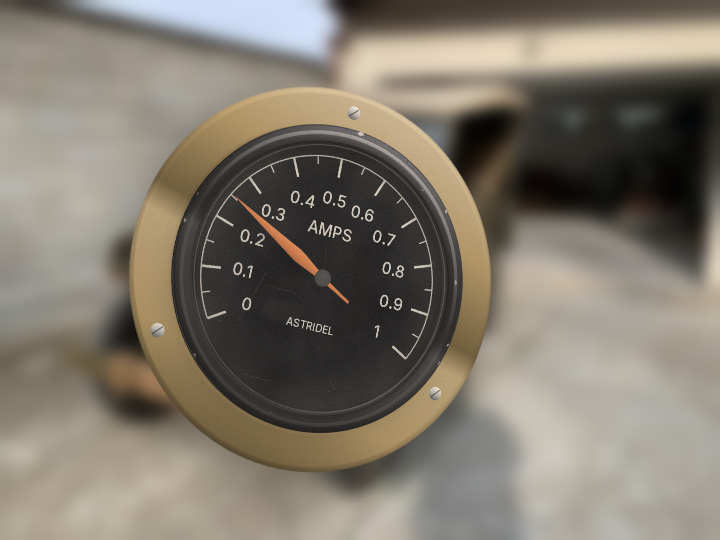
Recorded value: 0.25; A
